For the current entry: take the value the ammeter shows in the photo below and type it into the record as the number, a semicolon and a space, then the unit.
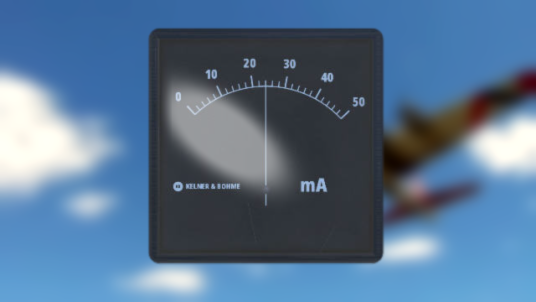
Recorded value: 24; mA
